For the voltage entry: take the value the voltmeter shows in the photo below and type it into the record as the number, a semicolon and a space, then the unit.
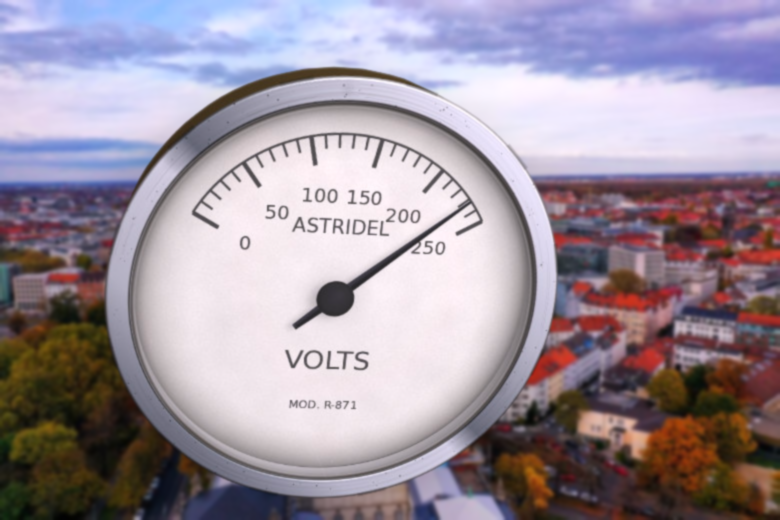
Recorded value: 230; V
